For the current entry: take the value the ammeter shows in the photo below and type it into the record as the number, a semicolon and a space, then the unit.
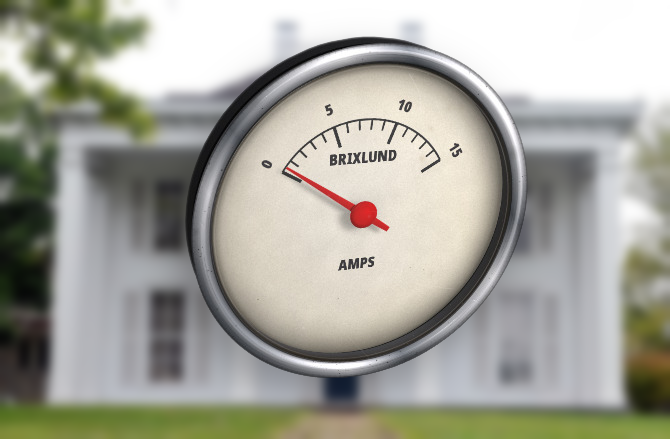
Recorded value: 0.5; A
